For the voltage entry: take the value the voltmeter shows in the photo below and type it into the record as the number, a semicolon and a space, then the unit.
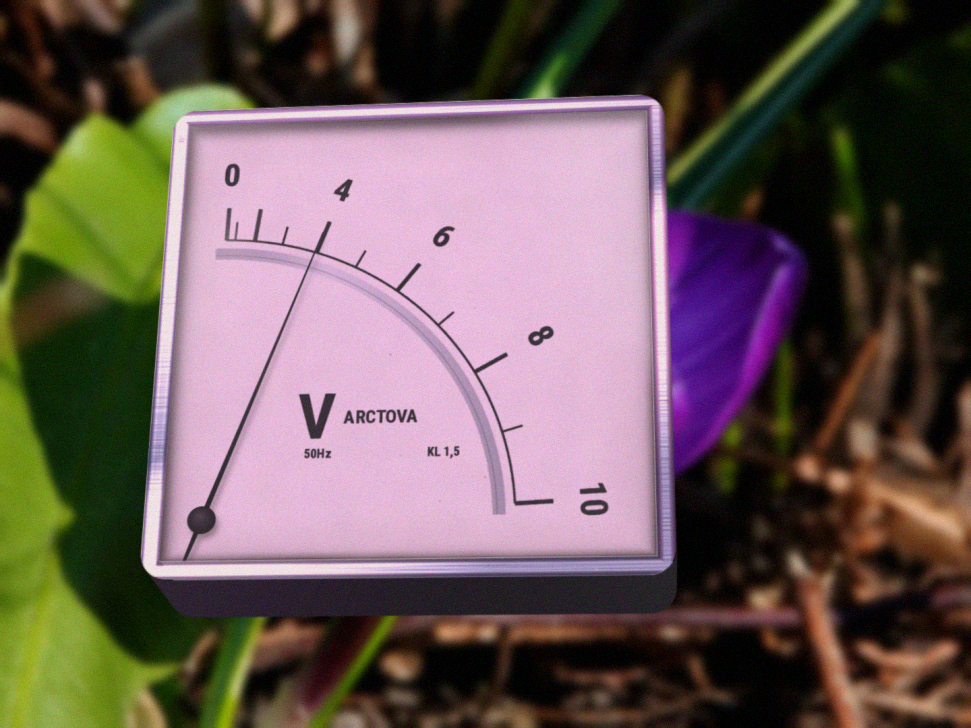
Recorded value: 4; V
